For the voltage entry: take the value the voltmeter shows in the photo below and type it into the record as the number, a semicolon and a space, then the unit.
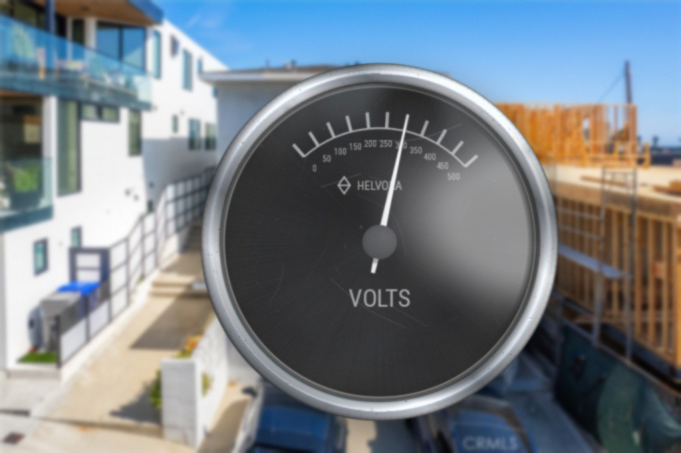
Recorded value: 300; V
